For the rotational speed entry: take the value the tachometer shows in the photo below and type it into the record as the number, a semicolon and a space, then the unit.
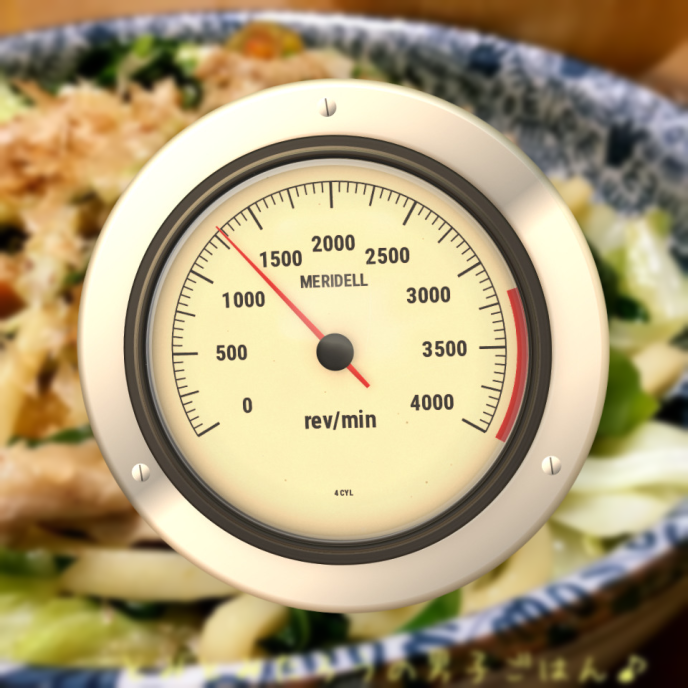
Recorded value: 1300; rpm
